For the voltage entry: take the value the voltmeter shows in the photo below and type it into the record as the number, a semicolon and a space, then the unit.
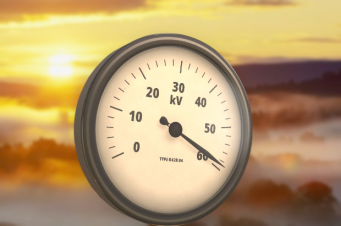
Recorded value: 59; kV
